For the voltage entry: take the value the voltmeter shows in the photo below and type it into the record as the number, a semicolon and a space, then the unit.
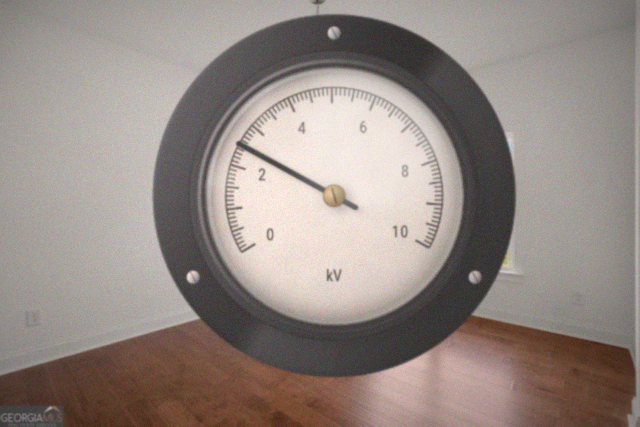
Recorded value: 2.5; kV
